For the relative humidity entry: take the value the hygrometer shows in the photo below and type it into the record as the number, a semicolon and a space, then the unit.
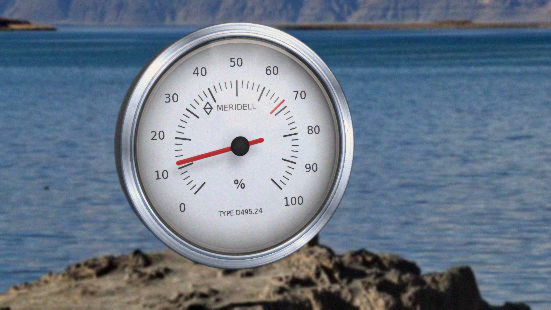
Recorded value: 12; %
